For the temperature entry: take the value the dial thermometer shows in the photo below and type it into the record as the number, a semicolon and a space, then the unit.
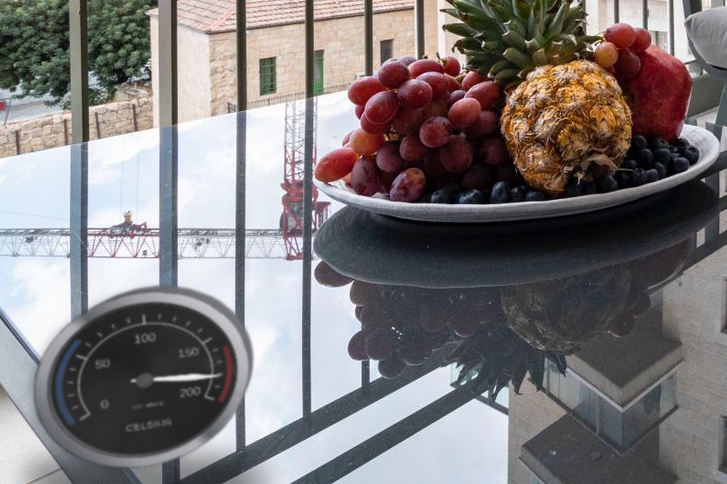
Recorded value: 180; °C
